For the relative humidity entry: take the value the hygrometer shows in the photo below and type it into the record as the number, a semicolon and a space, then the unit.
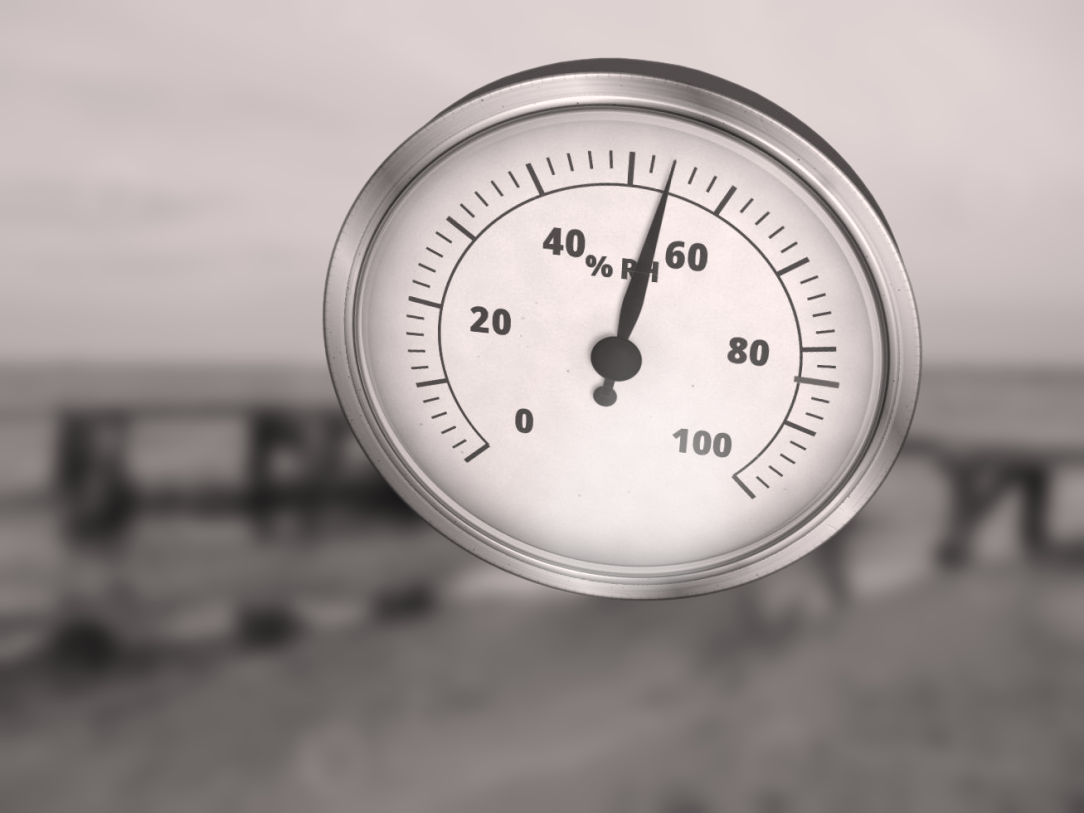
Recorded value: 54; %
